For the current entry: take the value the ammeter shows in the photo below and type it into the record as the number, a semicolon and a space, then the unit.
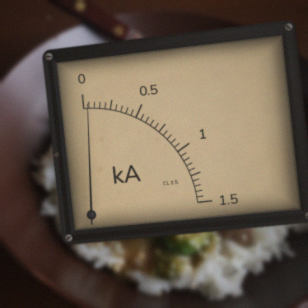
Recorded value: 0.05; kA
